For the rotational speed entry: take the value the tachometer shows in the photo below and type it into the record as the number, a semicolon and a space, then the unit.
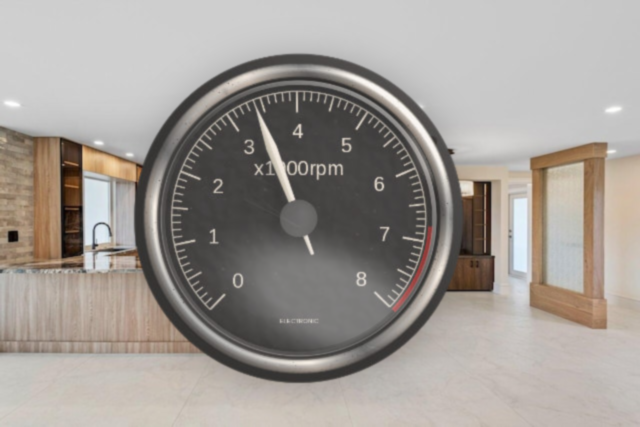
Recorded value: 3400; rpm
